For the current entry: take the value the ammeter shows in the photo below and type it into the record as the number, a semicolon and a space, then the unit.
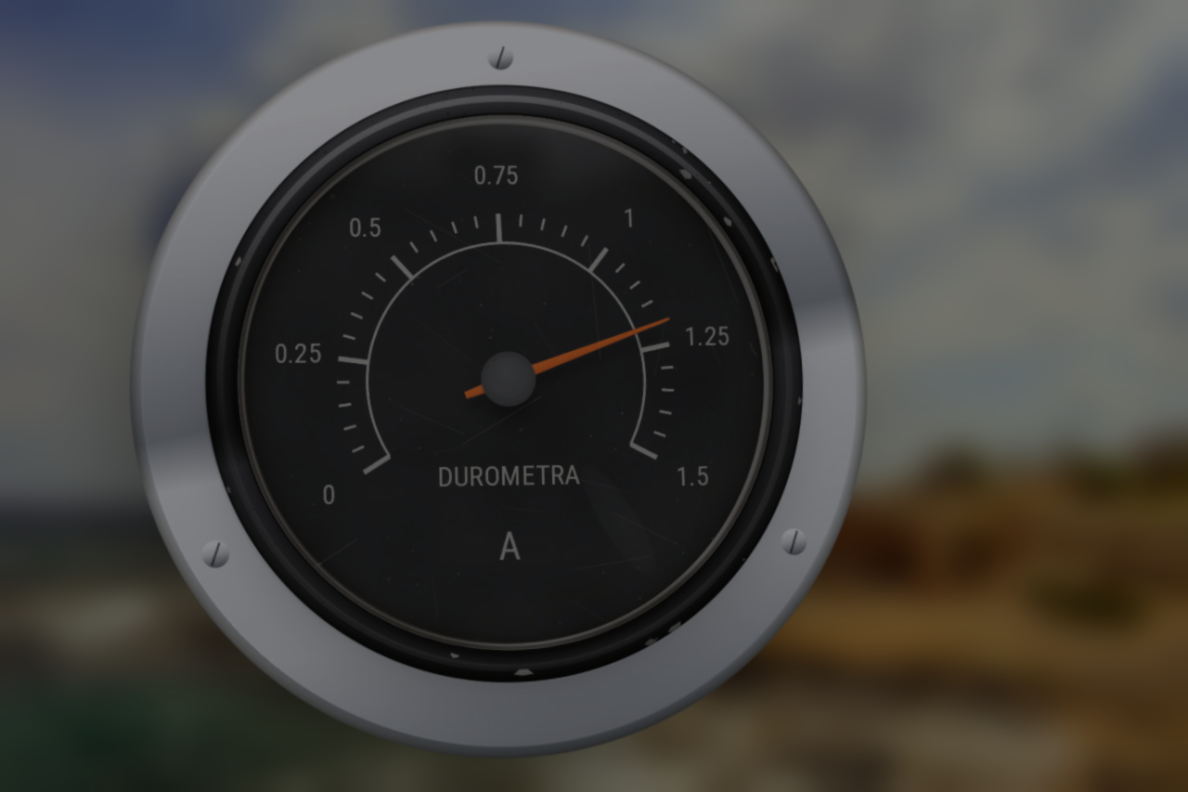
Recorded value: 1.2; A
